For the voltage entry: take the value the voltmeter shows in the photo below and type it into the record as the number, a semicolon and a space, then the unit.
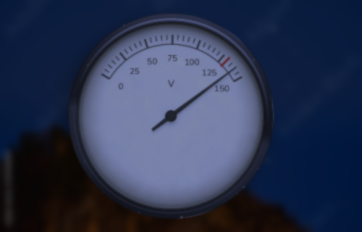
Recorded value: 140; V
